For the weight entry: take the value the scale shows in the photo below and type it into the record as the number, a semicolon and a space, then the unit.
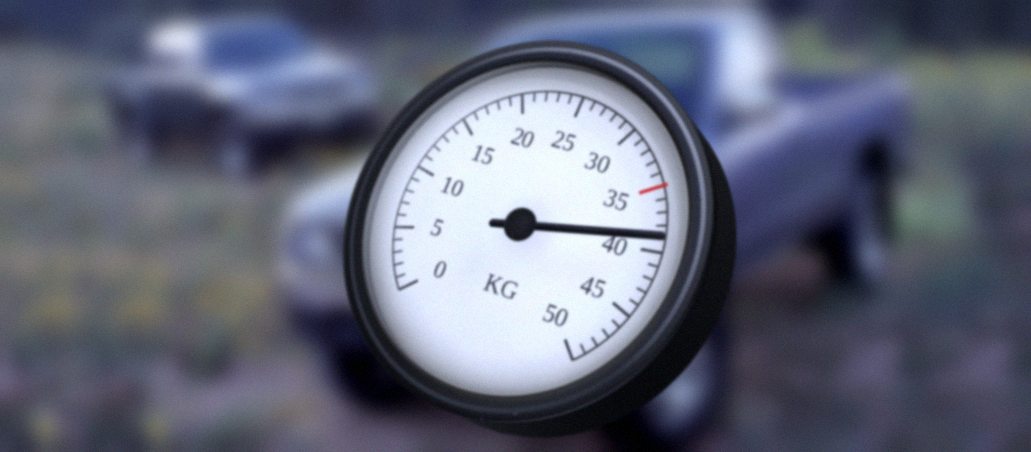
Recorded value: 39; kg
